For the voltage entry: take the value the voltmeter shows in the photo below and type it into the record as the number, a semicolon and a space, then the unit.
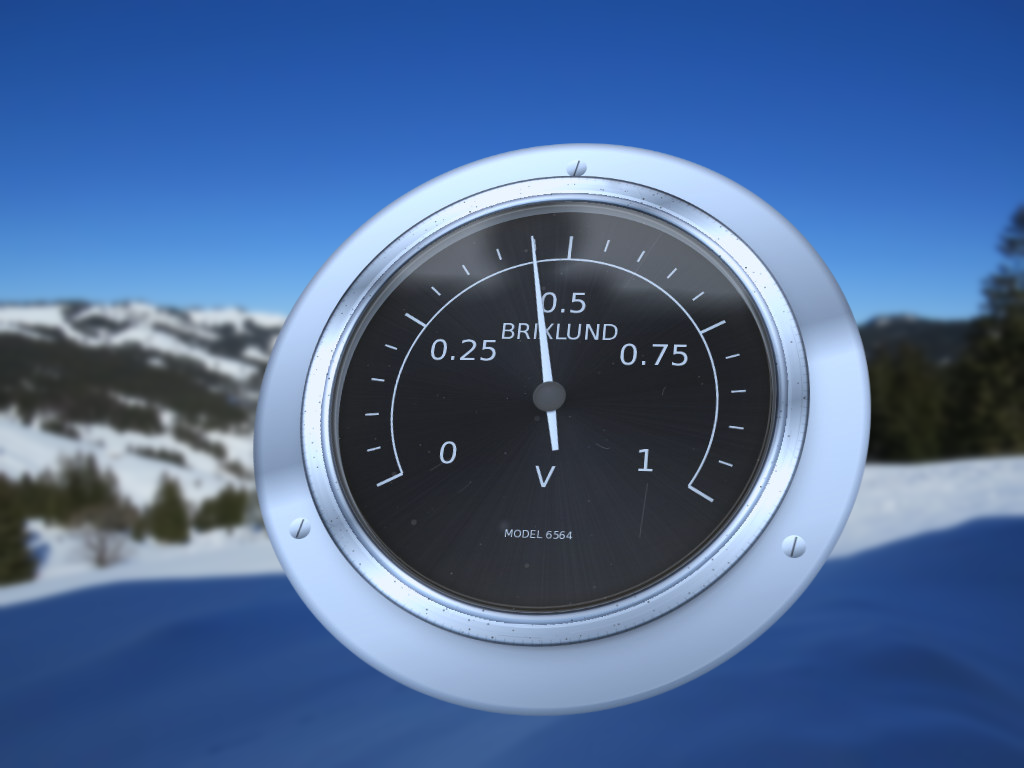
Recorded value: 0.45; V
